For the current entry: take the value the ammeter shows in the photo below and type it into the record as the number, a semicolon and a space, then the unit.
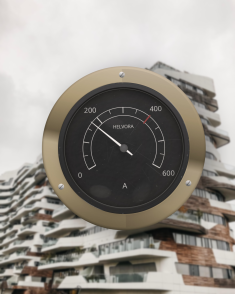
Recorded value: 175; A
